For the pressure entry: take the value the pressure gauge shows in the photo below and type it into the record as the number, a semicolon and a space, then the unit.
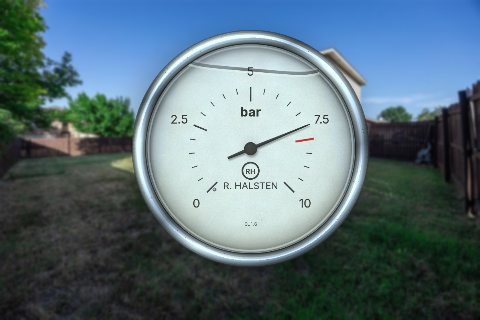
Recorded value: 7.5; bar
